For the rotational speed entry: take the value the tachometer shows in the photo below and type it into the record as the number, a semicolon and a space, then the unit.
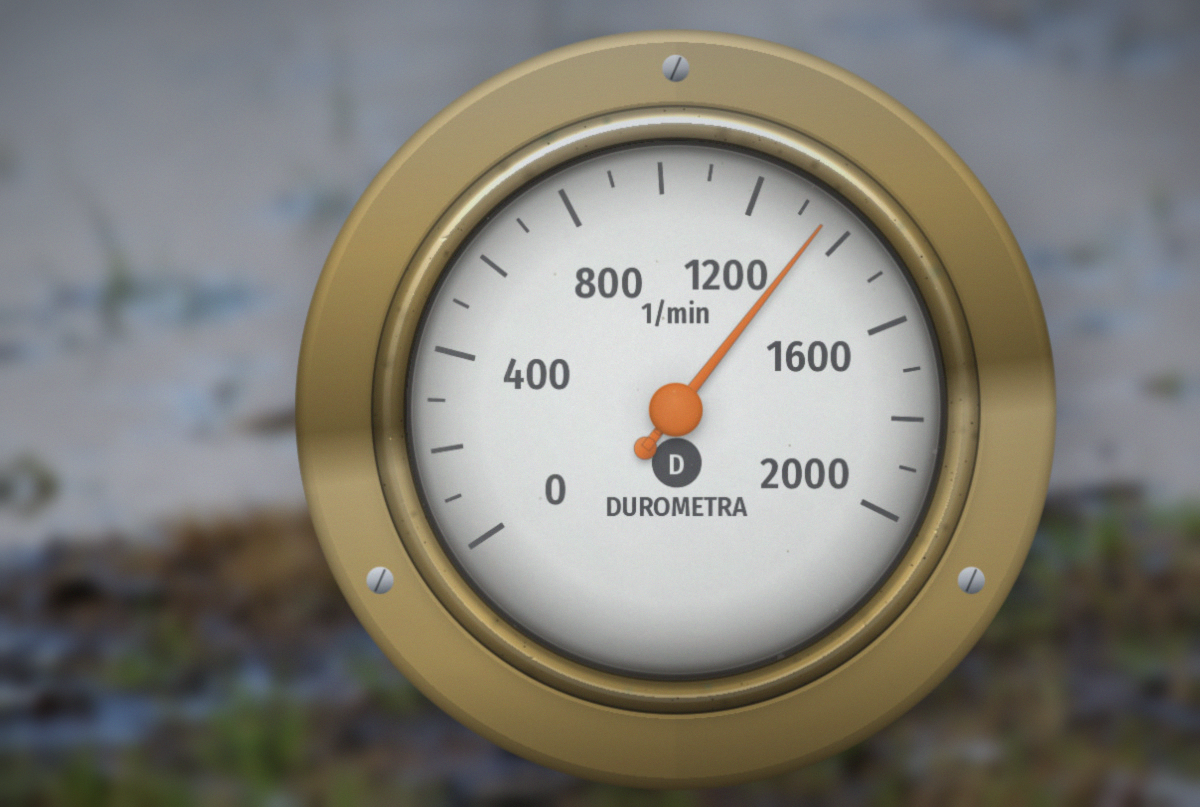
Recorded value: 1350; rpm
